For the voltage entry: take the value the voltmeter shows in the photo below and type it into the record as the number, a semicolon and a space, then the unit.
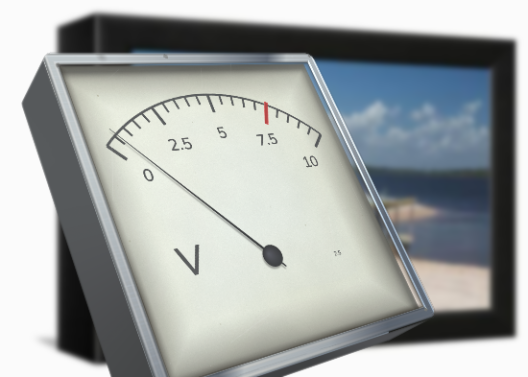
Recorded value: 0.5; V
